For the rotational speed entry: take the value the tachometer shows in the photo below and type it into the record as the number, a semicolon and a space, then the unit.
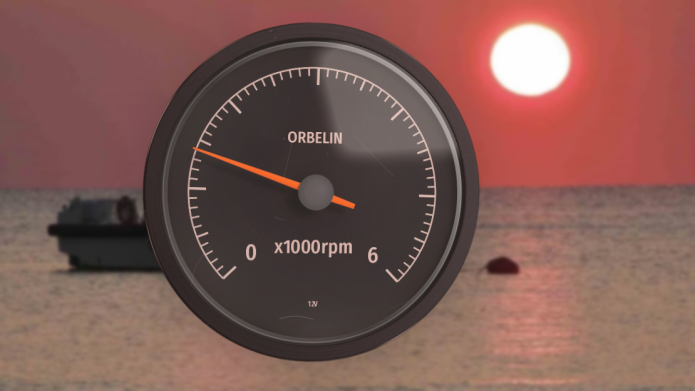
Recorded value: 1400; rpm
